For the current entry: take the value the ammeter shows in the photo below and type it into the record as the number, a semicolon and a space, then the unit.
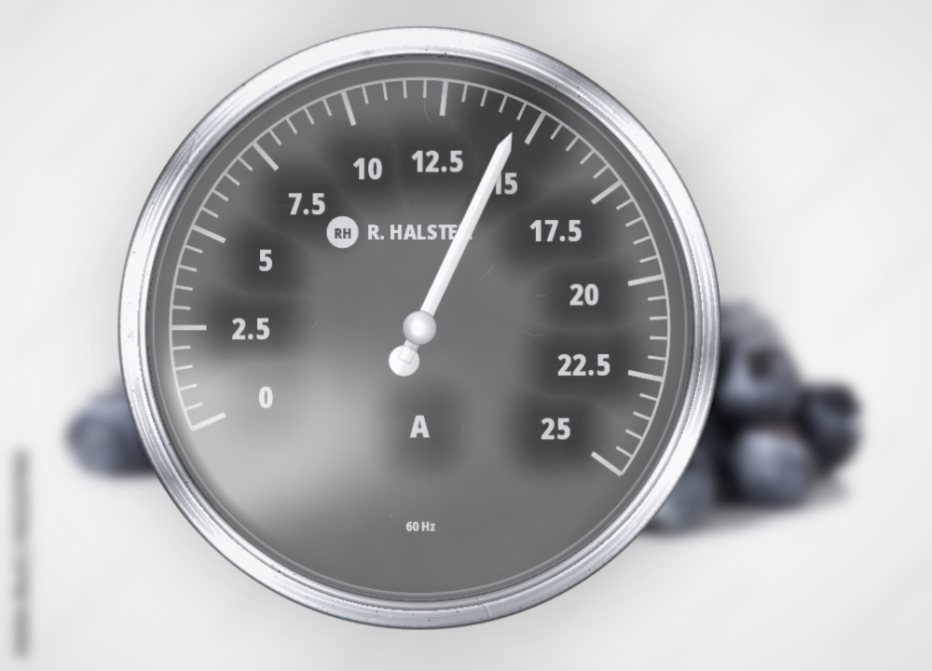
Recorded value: 14.5; A
